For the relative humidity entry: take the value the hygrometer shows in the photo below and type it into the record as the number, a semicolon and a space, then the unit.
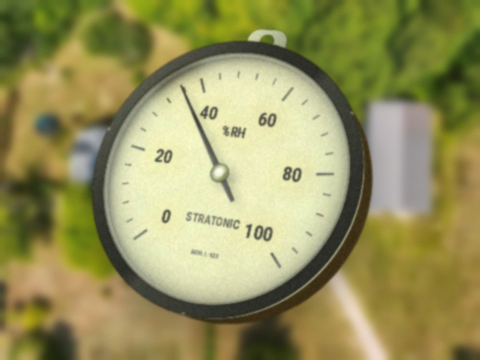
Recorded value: 36; %
